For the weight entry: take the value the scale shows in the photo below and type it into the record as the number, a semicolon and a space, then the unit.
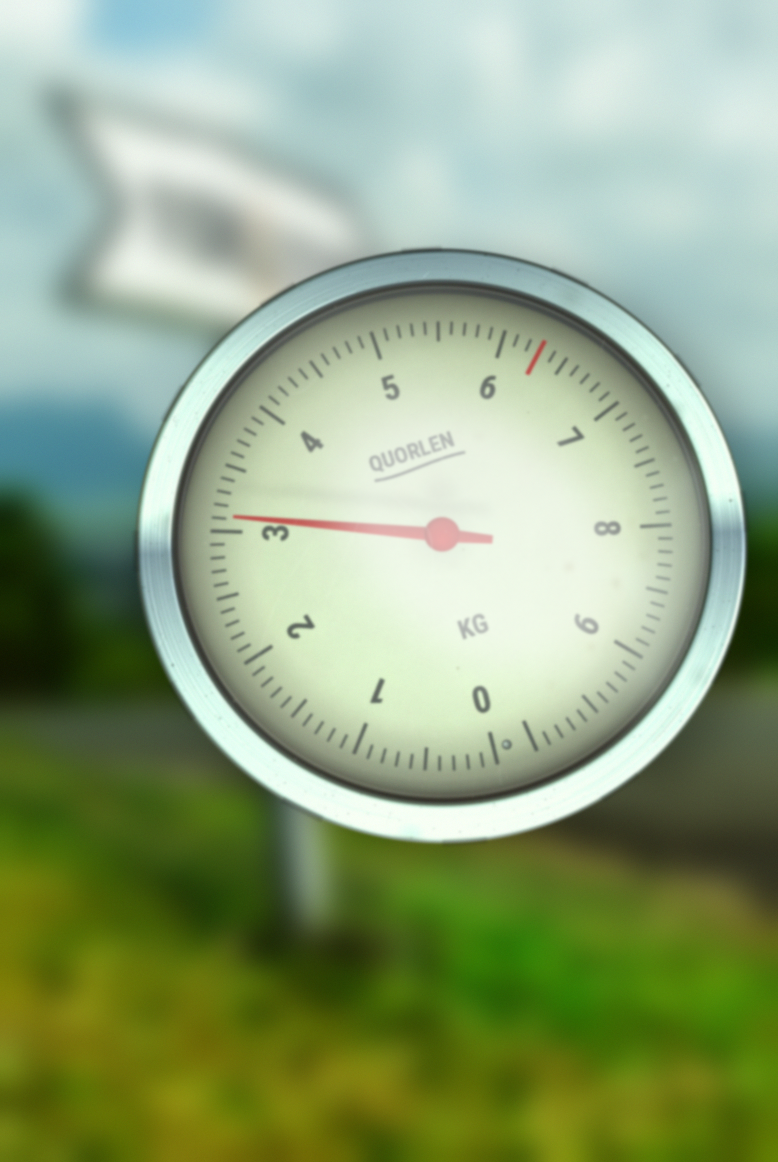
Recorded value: 3.1; kg
